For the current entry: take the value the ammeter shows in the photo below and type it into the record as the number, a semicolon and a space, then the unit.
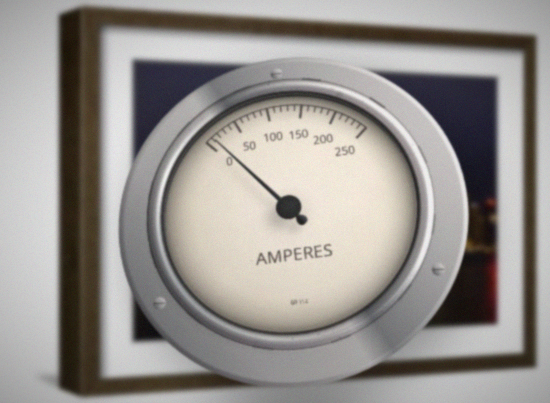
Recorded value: 10; A
